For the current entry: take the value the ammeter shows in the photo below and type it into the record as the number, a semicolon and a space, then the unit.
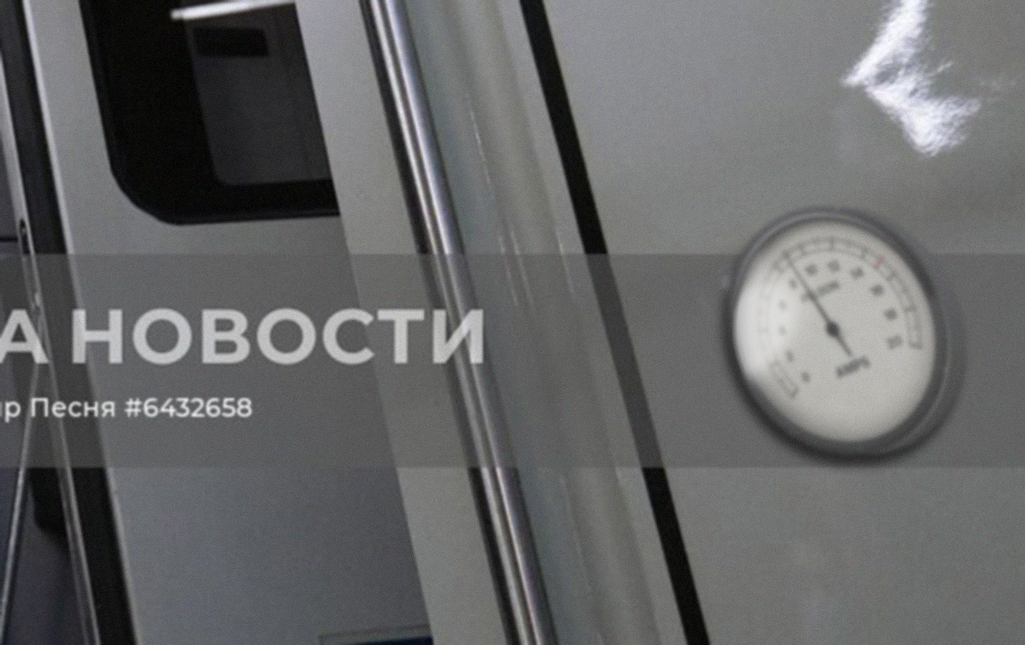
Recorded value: 9; A
